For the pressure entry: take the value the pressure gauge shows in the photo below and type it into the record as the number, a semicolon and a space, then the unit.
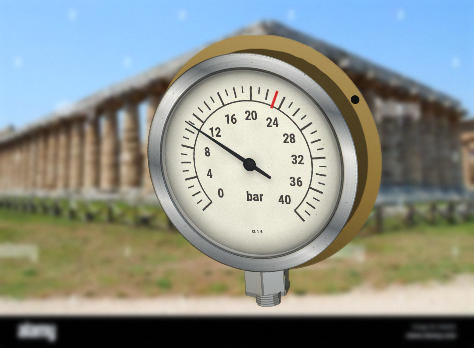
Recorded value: 11; bar
